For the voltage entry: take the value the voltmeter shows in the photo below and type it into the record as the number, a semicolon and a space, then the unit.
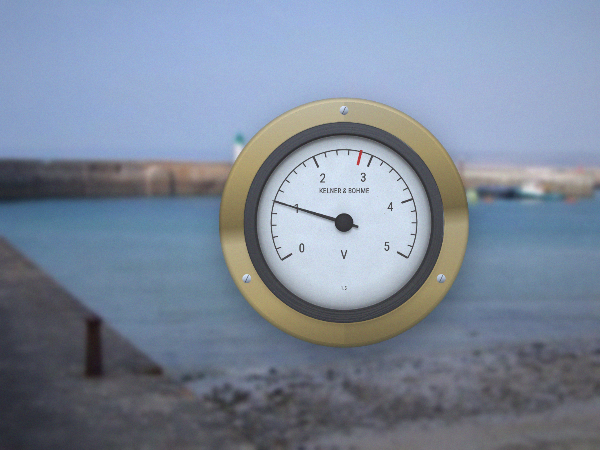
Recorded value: 1; V
